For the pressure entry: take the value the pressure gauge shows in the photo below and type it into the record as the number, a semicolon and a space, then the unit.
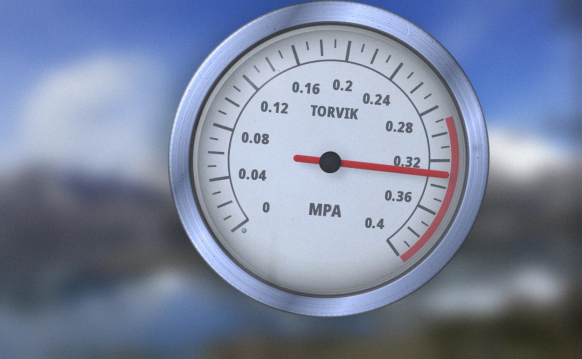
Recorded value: 0.33; MPa
